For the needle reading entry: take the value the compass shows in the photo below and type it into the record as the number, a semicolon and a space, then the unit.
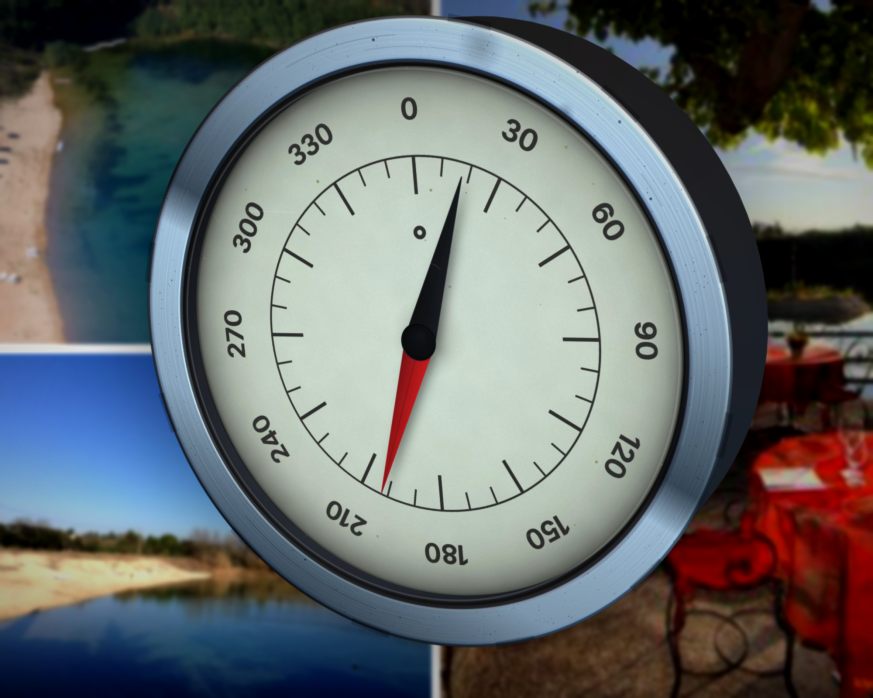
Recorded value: 200; °
